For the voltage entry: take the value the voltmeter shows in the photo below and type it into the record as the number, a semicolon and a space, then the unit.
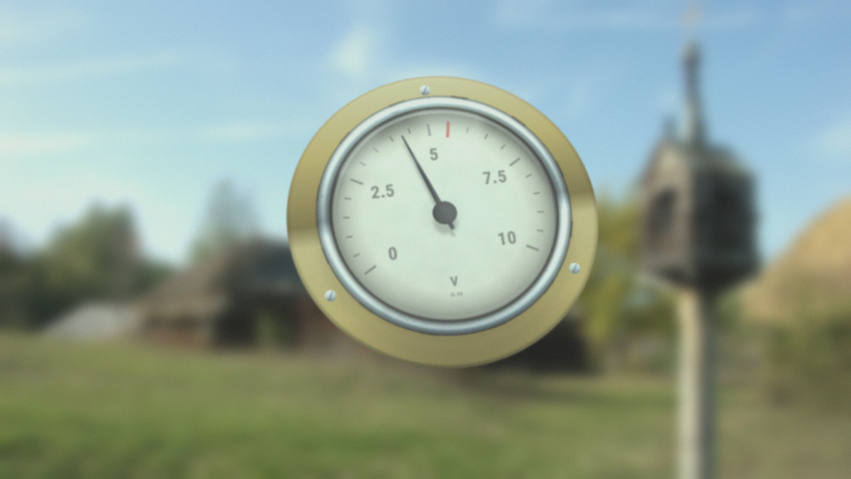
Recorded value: 4.25; V
